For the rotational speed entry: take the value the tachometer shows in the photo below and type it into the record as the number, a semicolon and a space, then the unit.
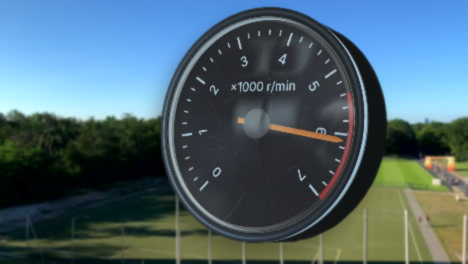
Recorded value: 6100; rpm
